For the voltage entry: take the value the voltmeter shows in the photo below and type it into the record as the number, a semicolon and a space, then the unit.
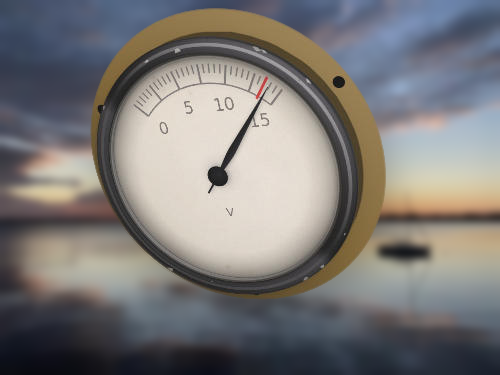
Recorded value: 14; V
